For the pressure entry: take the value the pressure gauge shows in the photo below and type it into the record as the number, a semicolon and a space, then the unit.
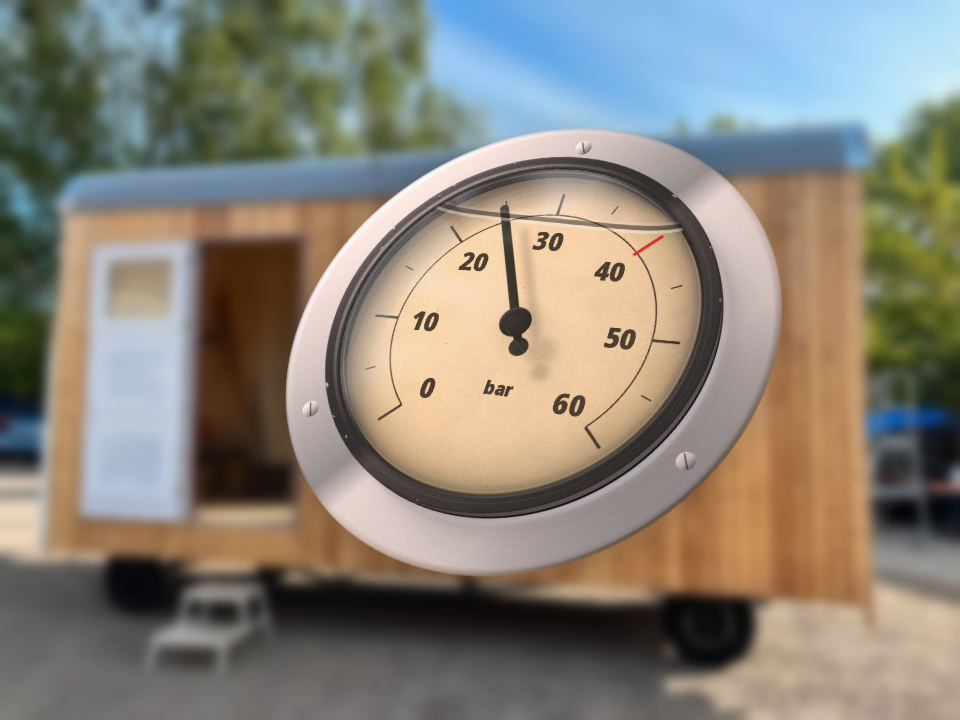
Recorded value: 25; bar
